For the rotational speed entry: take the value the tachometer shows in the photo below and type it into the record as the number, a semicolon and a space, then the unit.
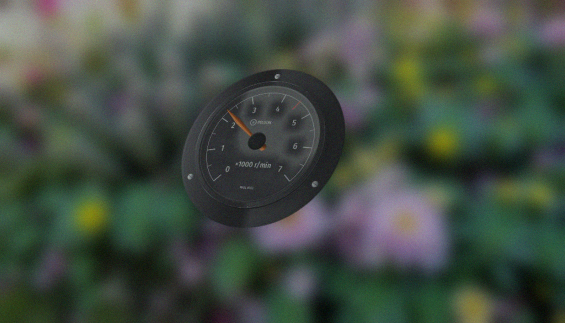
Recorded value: 2250; rpm
